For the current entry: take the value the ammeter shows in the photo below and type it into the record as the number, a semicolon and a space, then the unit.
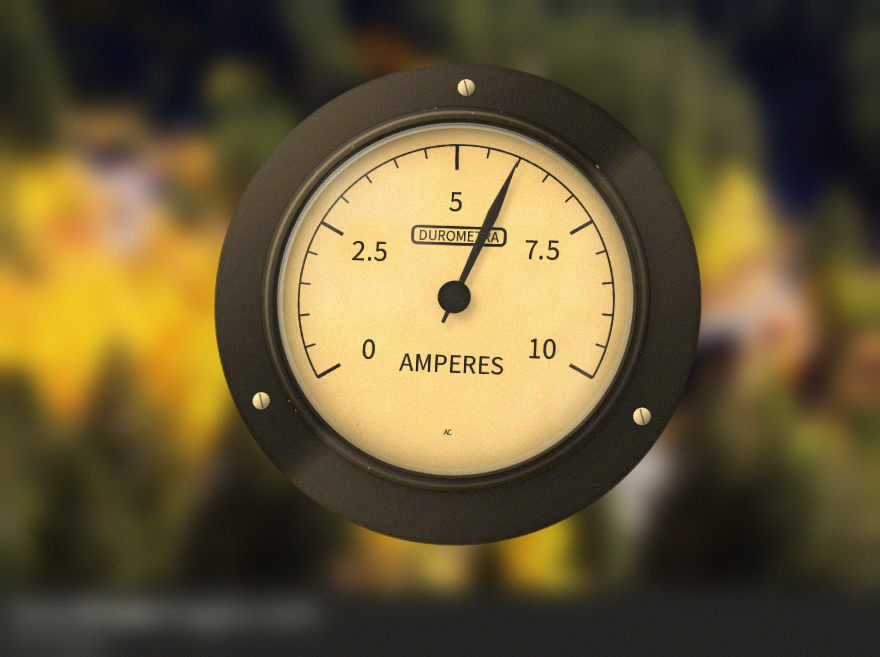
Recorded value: 6; A
